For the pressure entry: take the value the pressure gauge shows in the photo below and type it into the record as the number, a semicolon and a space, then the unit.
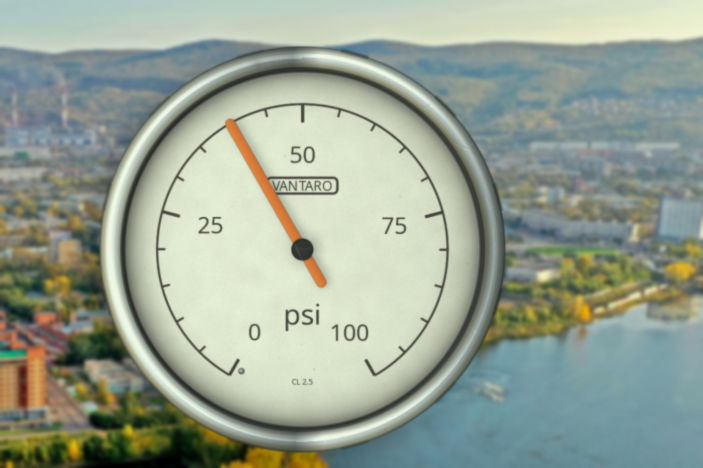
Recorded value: 40; psi
